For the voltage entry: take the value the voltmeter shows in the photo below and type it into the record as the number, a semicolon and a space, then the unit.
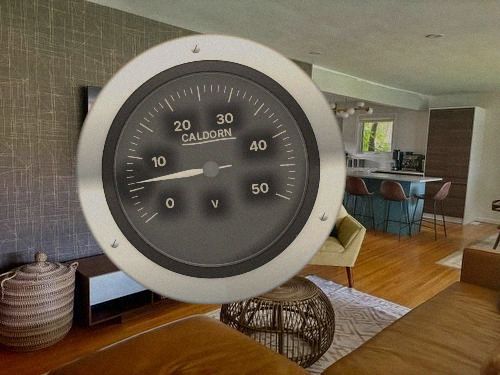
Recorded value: 6; V
